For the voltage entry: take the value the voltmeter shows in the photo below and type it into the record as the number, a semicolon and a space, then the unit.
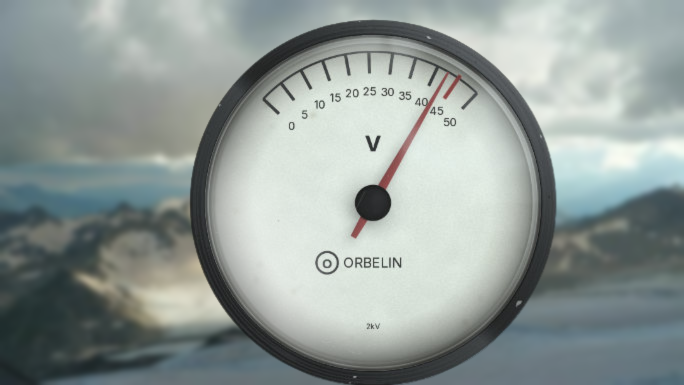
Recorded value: 42.5; V
